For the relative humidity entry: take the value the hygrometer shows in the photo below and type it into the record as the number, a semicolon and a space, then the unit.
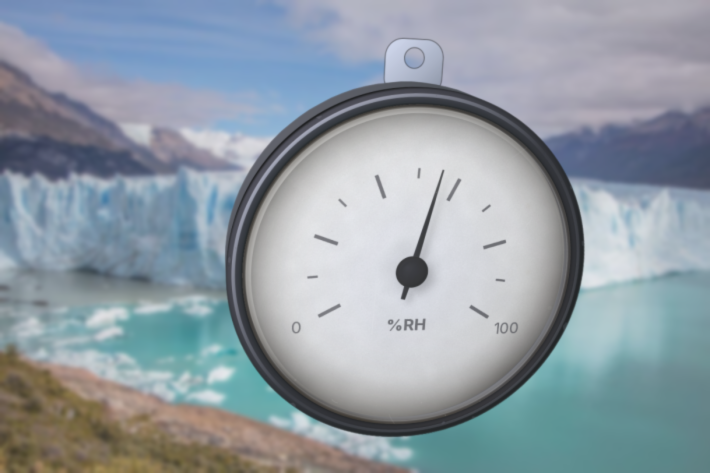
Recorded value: 55; %
